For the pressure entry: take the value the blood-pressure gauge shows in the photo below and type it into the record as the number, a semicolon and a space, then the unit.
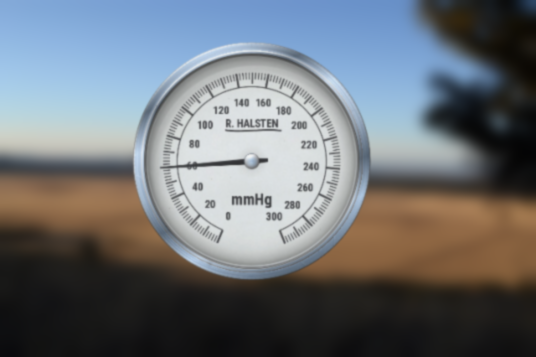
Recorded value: 60; mmHg
